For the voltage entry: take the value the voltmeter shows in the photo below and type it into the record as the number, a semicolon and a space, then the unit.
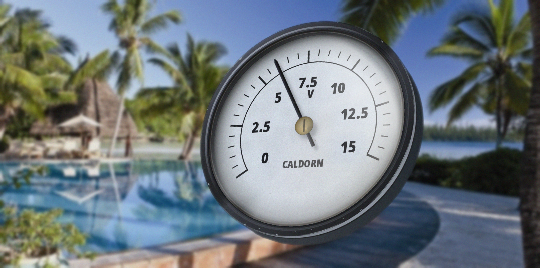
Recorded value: 6; V
